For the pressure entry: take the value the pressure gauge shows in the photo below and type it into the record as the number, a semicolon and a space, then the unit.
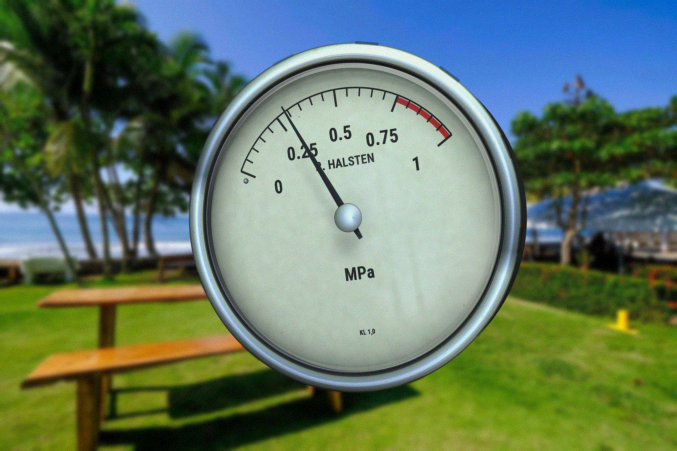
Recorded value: 0.3; MPa
